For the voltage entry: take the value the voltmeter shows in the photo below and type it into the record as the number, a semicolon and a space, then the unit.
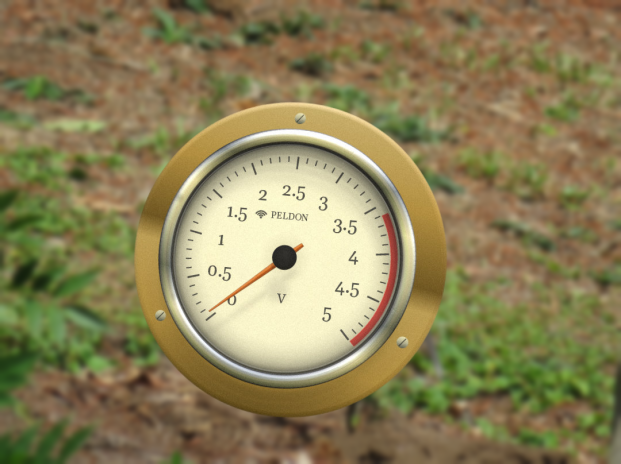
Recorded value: 0.05; V
